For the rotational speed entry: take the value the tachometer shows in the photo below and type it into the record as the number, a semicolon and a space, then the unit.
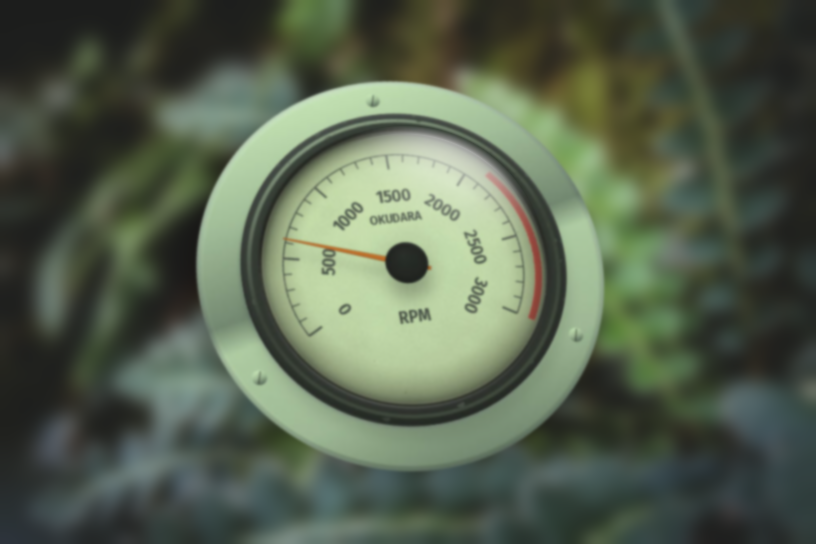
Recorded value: 600; rpm
